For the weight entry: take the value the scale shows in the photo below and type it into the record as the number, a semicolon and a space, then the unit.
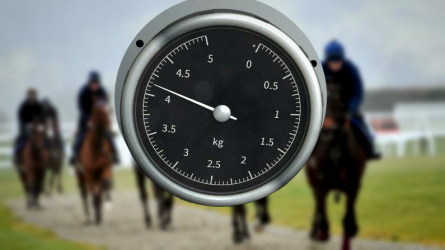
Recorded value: 4.15; kg
